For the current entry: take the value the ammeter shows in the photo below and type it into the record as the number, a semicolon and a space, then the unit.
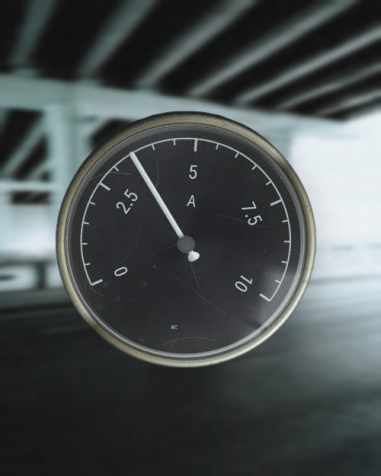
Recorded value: 3.5; A
